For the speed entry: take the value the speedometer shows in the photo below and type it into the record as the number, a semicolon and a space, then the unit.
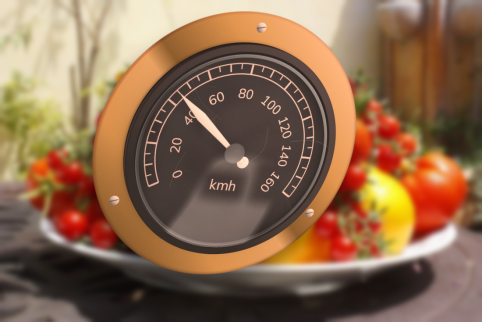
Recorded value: 45; km/h
